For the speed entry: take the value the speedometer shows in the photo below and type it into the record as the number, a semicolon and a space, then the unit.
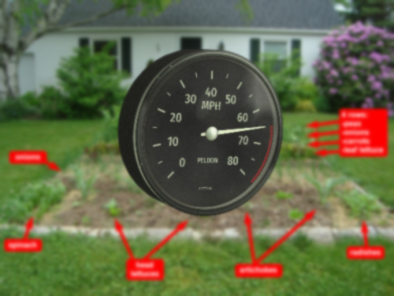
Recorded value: 65; mph
